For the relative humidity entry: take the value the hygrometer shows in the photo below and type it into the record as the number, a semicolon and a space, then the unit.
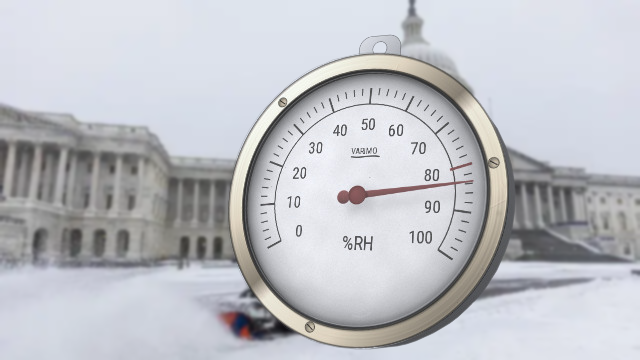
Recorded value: 84; %
